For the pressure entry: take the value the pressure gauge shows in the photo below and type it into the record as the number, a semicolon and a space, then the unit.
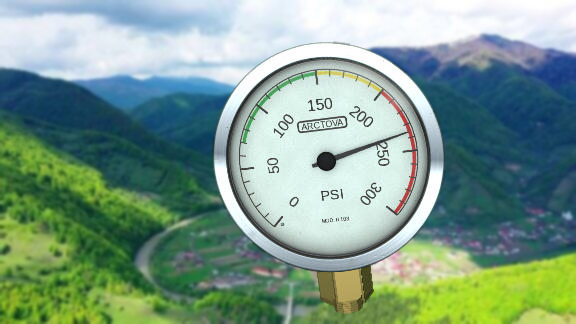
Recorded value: 235; psi
